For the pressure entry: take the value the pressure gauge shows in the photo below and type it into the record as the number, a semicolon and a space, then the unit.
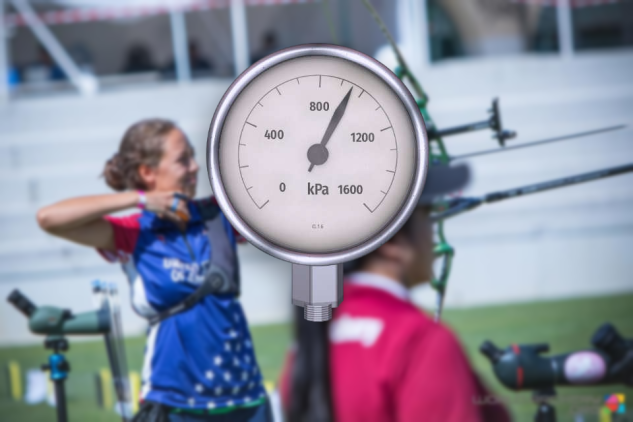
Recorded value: 950; kPa
